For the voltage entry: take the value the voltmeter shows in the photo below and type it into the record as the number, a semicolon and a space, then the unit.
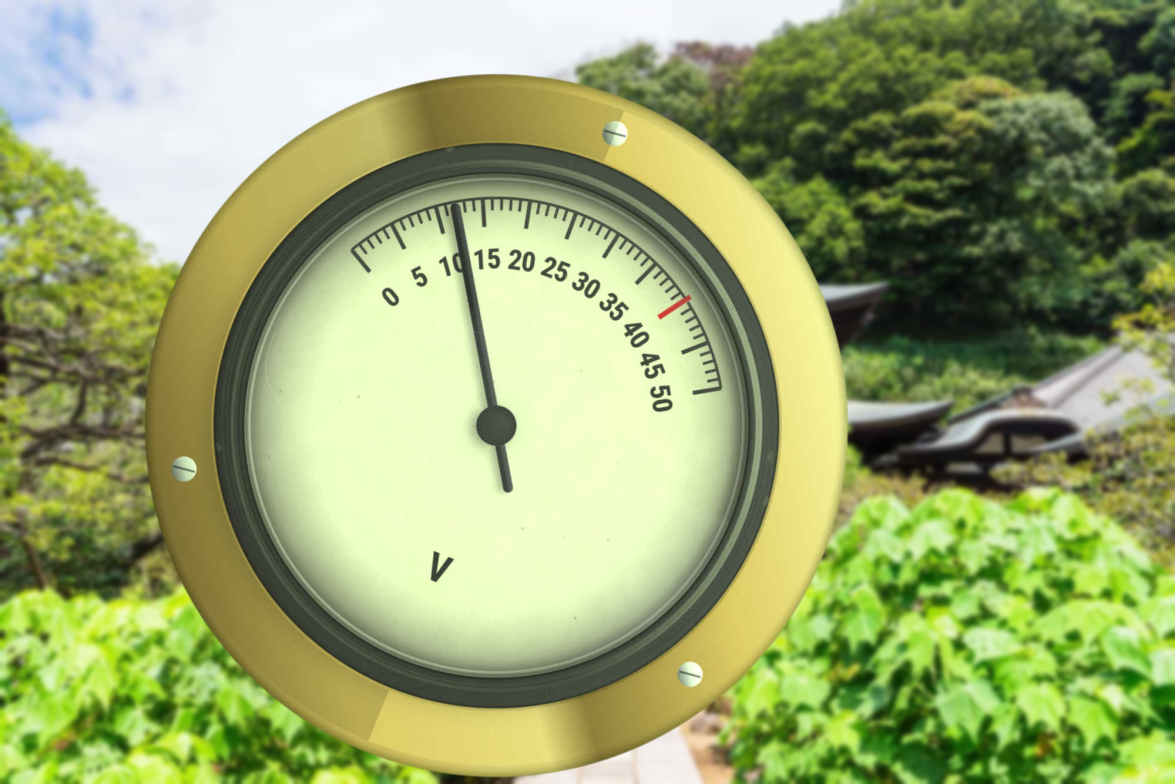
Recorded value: 12; V
